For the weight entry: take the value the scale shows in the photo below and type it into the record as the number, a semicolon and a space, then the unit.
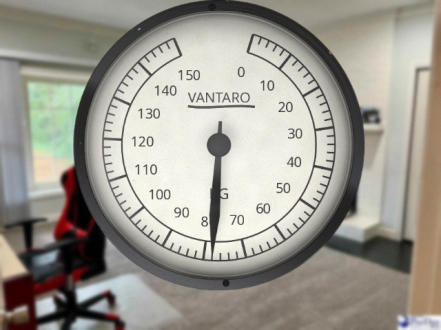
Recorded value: 78; kg
